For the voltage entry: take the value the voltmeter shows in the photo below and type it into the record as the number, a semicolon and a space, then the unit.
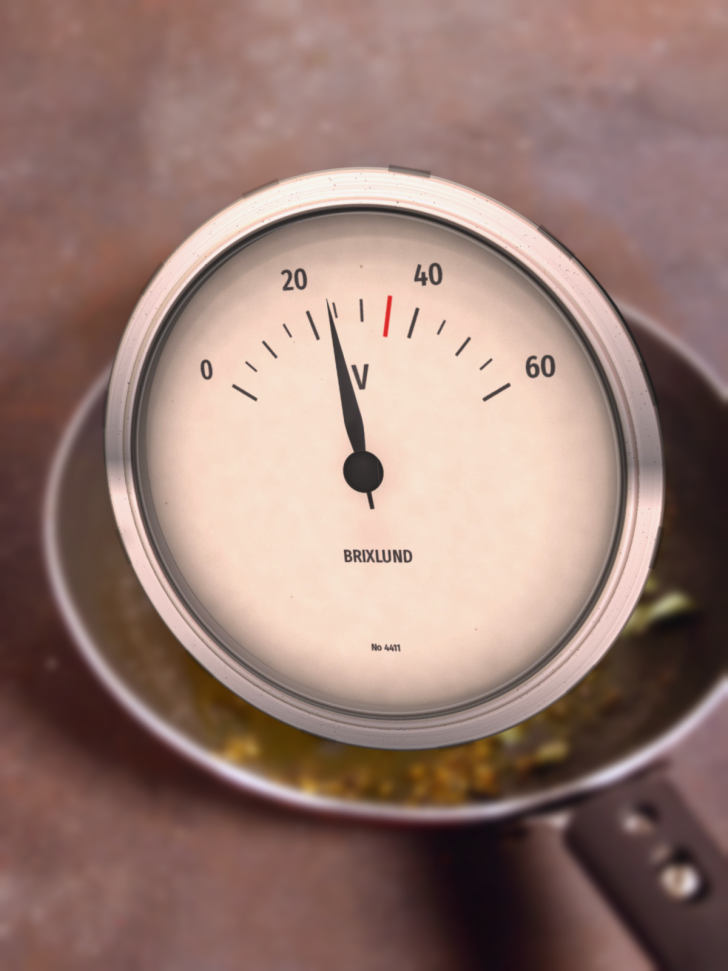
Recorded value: 25; V
